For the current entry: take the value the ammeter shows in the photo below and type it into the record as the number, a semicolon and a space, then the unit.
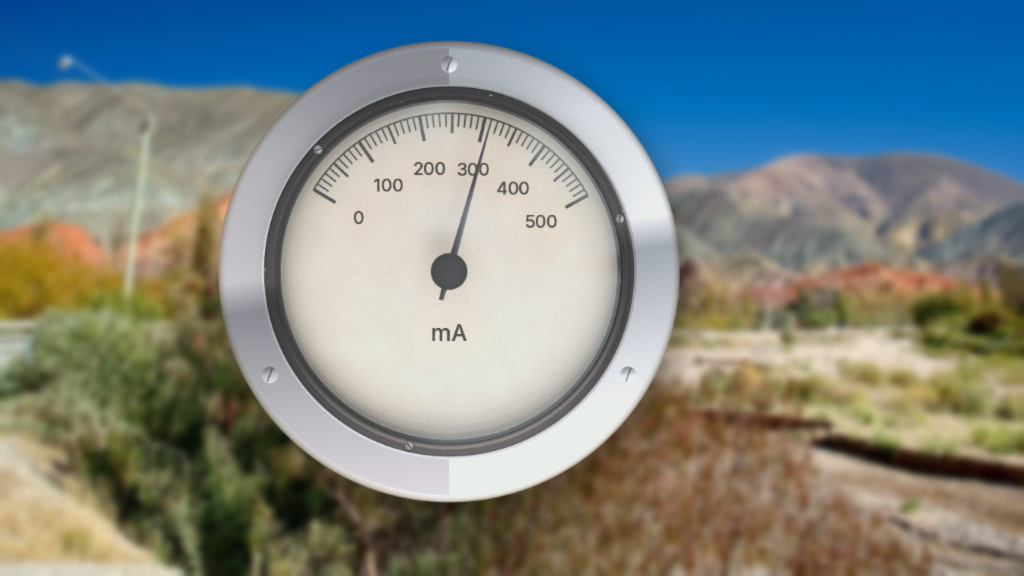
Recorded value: 310; mA
